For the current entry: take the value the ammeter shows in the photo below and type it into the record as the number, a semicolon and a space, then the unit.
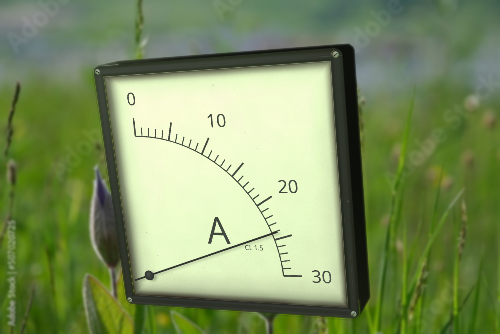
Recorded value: 24; A
